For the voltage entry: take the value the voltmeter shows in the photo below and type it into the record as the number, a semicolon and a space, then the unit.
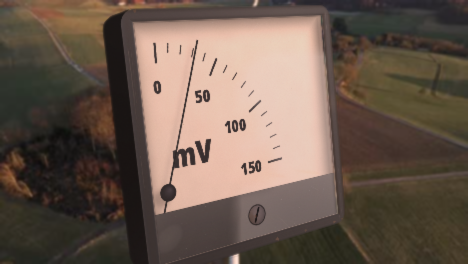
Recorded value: 30; mV
